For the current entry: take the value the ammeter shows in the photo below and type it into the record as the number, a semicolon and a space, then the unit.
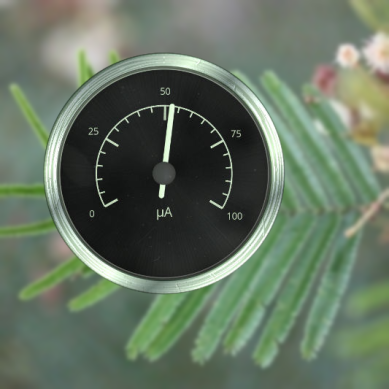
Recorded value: 52.5; µA
